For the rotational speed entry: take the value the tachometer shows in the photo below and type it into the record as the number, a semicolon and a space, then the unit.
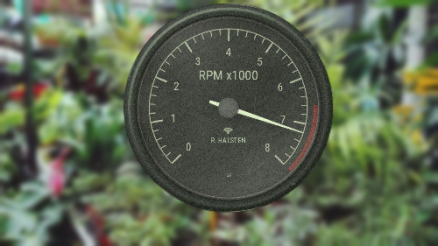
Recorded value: 7200; rpm
